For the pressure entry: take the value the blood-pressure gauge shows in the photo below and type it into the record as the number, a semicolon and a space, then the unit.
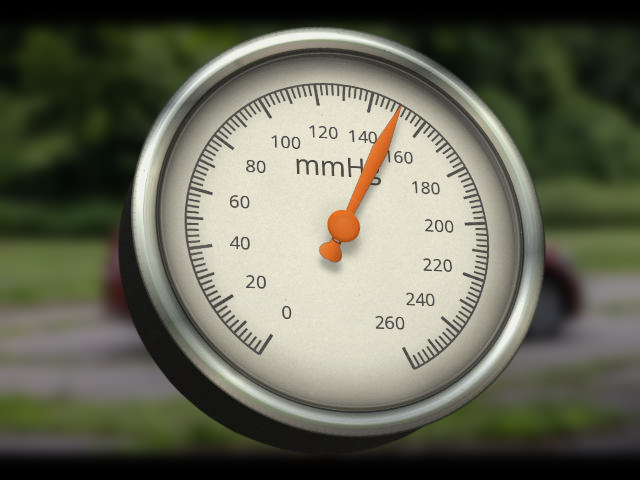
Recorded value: 150; mmHg
